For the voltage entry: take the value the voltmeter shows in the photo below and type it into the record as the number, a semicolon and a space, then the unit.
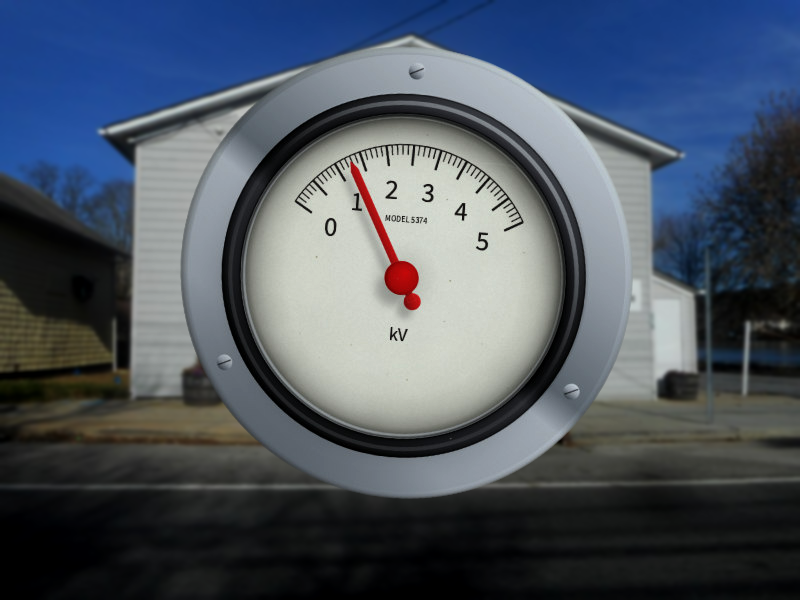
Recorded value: 1.3; kV
